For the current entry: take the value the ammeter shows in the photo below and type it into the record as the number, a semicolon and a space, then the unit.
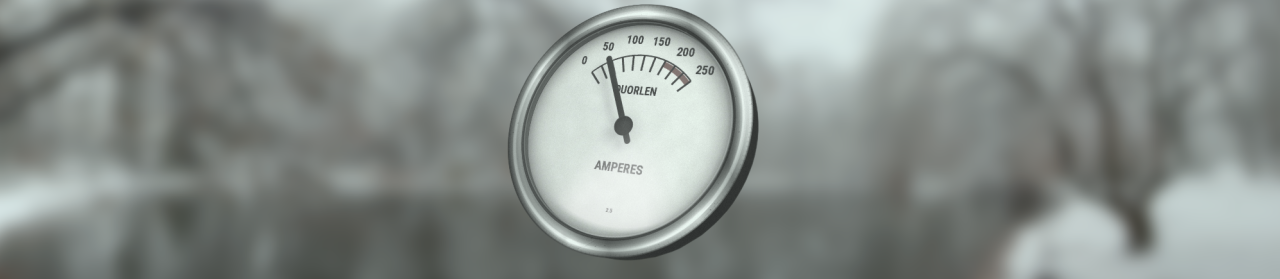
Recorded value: 50; A
